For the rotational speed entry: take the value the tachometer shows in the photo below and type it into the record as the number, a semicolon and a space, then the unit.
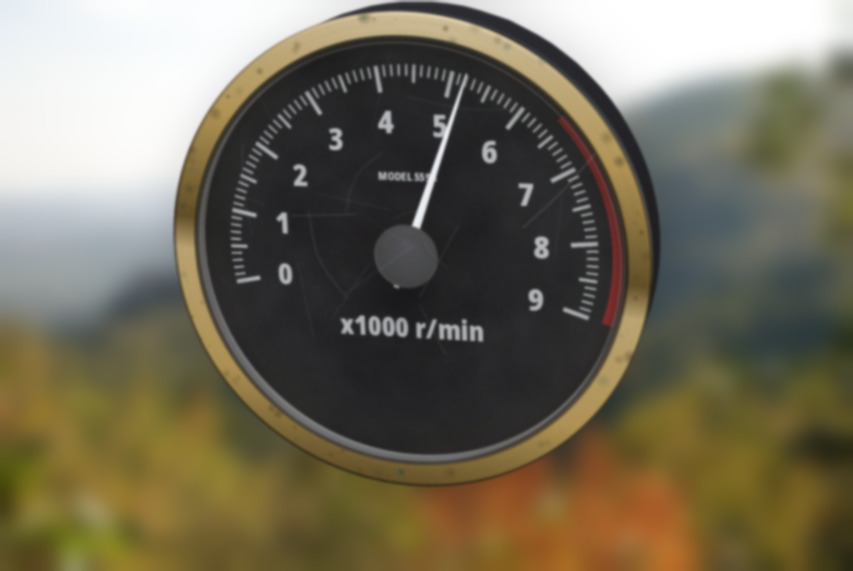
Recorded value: 5200; rpm
